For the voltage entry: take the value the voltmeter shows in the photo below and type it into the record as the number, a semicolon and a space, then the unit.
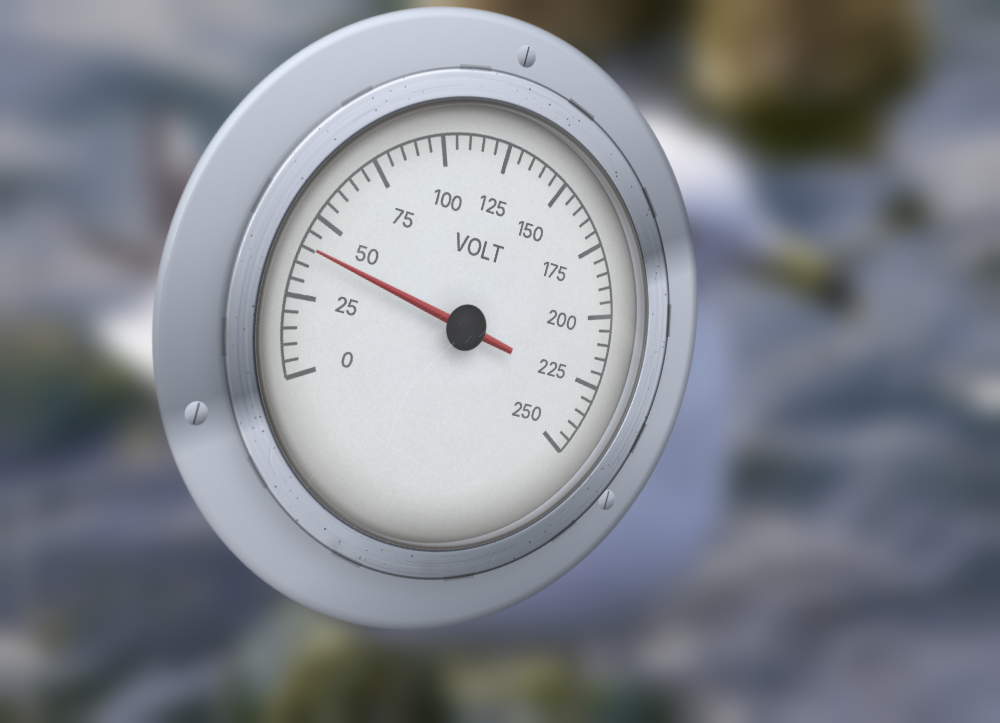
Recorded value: 40; V
